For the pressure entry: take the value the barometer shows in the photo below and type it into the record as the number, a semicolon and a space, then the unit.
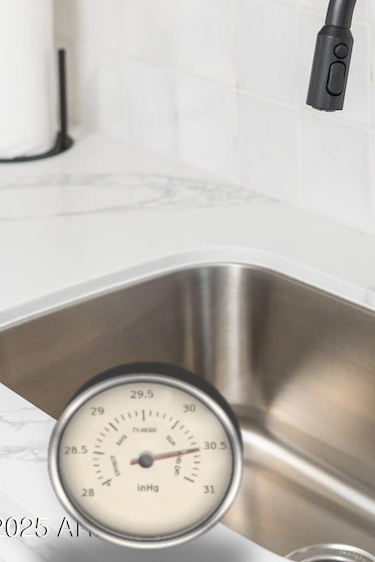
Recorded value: 30.5; inHg
